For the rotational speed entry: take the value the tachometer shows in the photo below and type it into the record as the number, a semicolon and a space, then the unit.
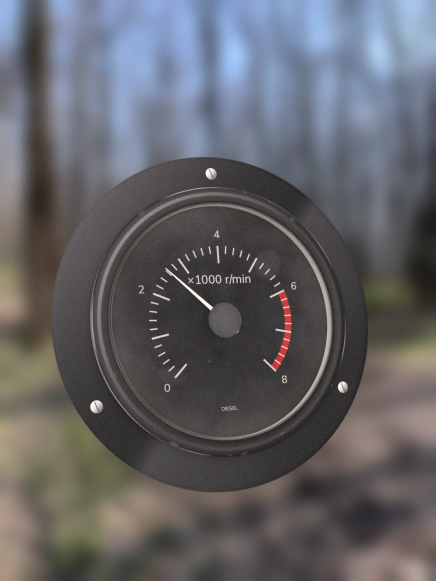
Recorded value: 2600; rpm
